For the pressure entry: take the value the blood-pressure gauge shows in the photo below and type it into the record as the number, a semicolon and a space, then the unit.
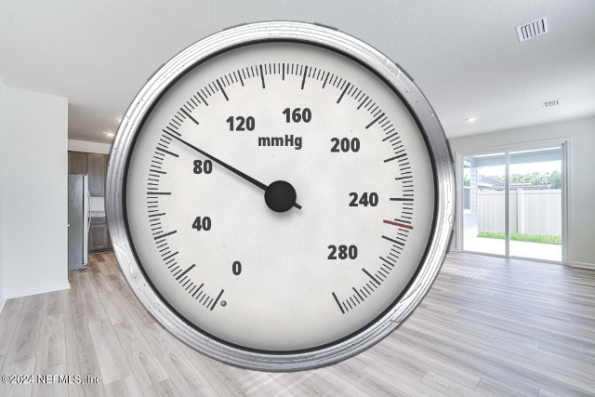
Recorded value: 88; mmHg
